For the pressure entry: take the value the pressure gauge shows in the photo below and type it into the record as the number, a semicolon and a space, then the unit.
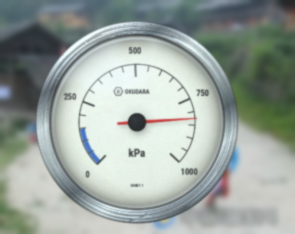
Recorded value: 825; kPa
